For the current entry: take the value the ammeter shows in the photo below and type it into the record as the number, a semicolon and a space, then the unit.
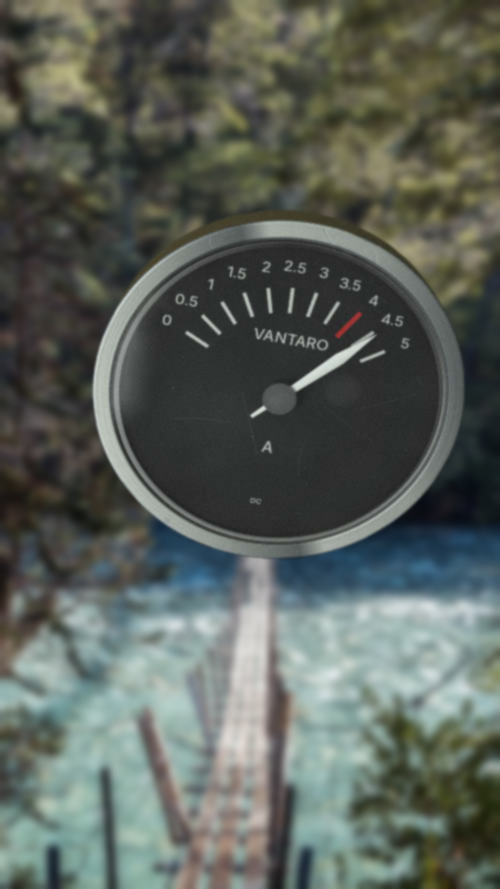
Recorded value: 4.5; A
